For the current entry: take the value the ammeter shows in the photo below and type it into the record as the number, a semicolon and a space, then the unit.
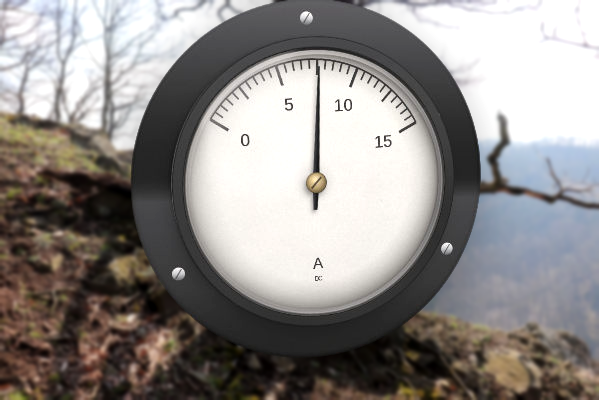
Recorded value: 7.5; A
